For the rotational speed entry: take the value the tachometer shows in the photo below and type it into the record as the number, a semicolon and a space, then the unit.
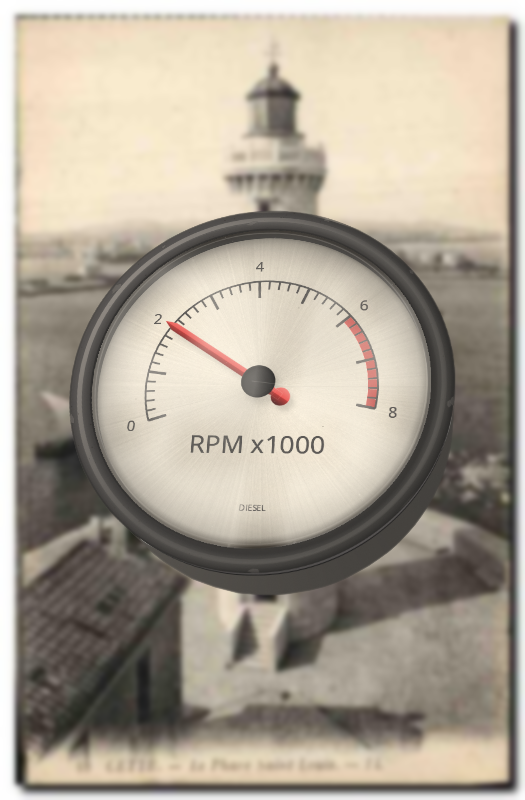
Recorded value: 2000; rpm
